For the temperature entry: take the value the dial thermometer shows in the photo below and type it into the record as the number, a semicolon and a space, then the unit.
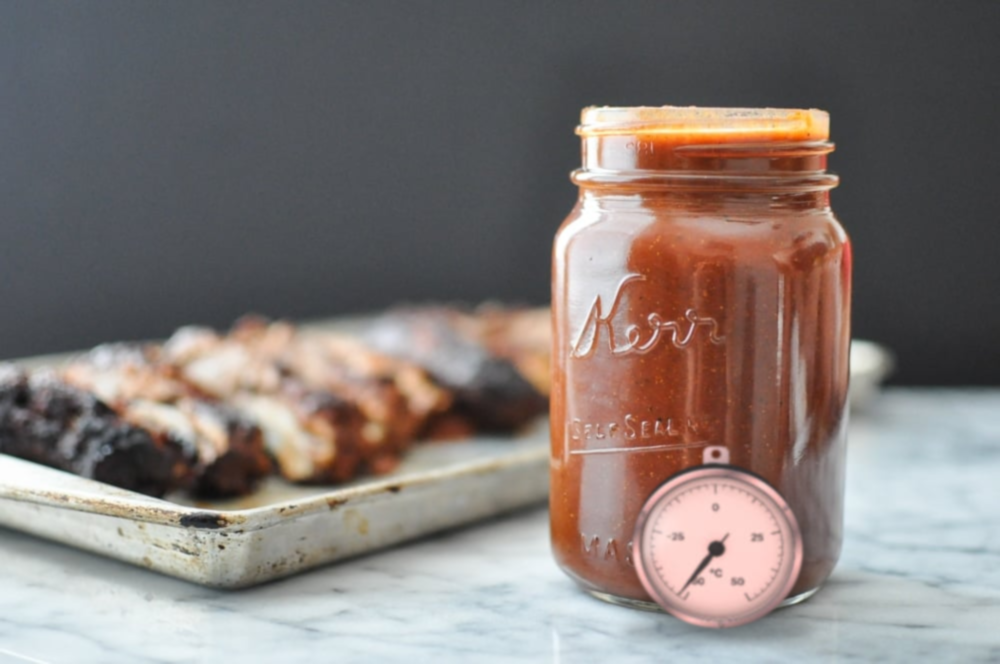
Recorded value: -47.5; °C
